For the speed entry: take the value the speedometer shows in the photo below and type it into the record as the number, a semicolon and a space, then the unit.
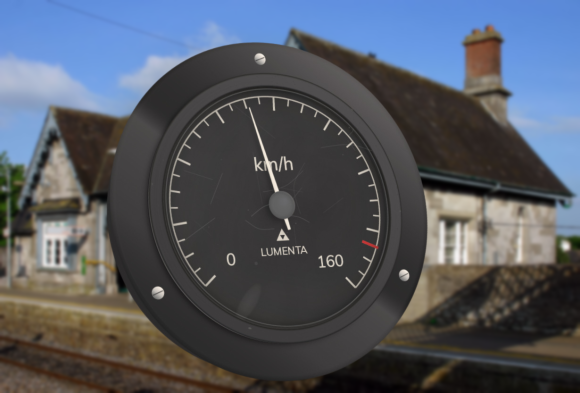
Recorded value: 70; km/h
